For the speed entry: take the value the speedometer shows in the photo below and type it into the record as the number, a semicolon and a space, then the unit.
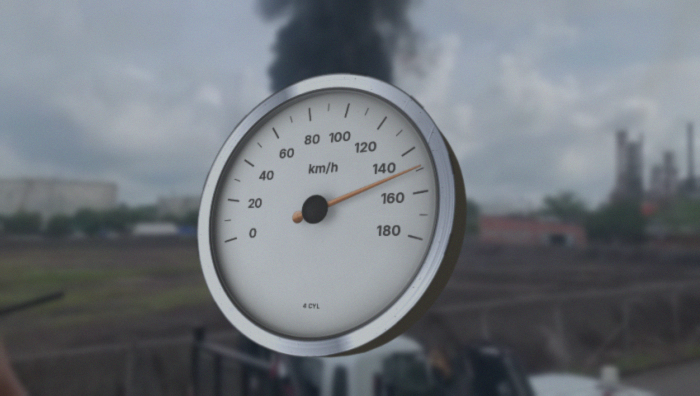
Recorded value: 150; km/h
